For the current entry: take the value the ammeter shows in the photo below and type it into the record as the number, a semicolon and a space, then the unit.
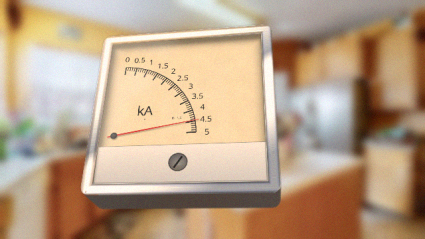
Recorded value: 4.5; kA
